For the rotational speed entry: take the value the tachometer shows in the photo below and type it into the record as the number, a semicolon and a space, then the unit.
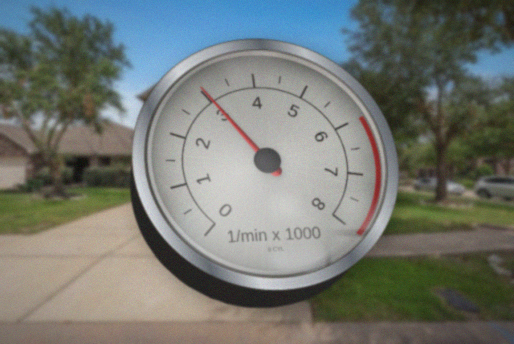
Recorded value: 3000; rpm
